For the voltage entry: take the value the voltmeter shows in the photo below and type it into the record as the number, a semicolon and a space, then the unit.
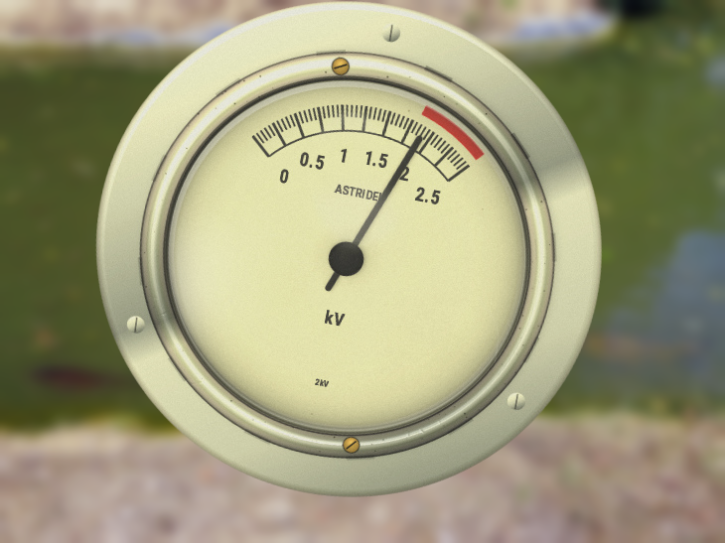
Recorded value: 1.9; kV
